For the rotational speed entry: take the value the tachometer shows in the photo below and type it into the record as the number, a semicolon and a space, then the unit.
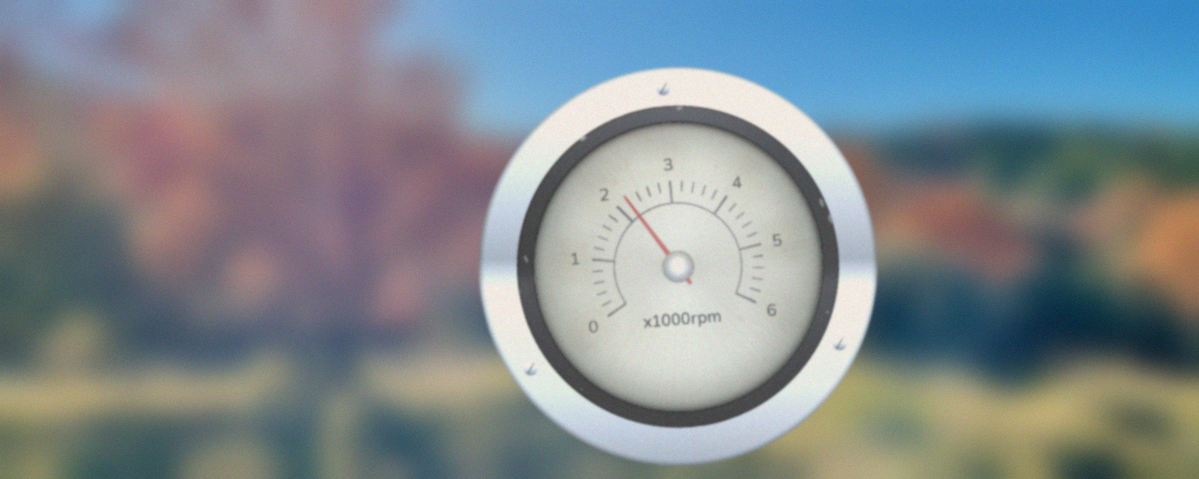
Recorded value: 2200; rpm
